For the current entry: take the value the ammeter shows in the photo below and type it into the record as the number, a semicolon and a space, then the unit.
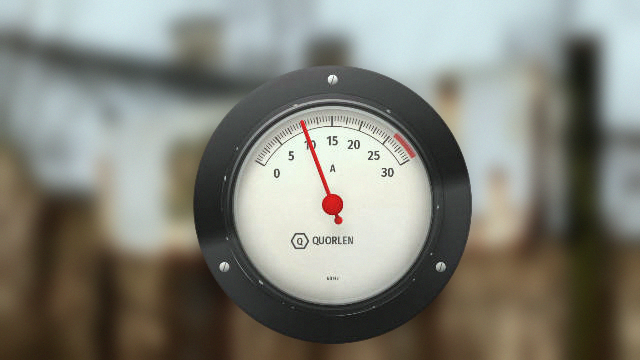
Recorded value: 10; A
